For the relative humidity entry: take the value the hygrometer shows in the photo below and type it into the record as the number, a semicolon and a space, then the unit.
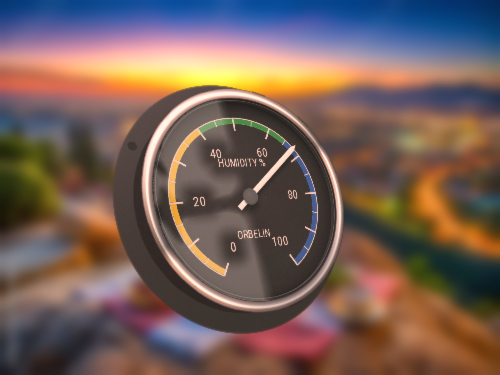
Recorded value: 67.5; %
